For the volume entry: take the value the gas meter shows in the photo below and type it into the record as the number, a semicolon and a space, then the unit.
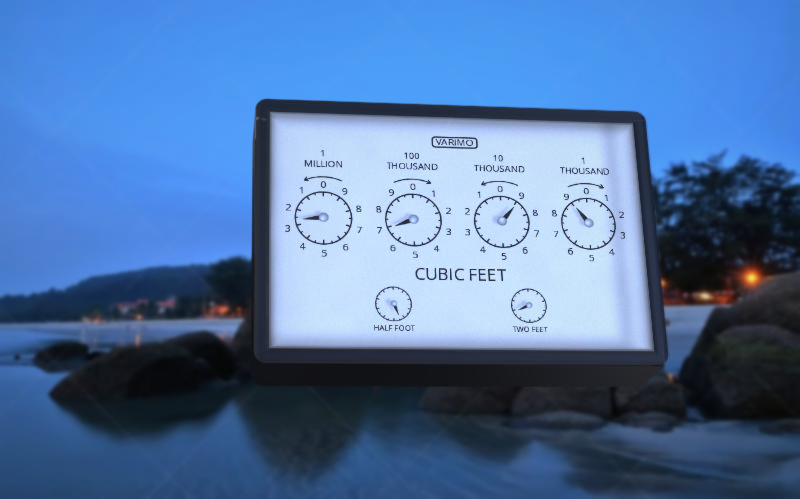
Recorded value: 268900; ft³
